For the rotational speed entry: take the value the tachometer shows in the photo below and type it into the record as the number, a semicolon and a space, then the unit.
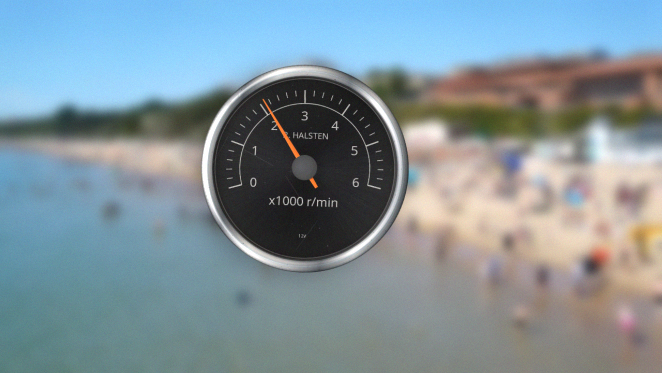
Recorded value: 2100; rpm
